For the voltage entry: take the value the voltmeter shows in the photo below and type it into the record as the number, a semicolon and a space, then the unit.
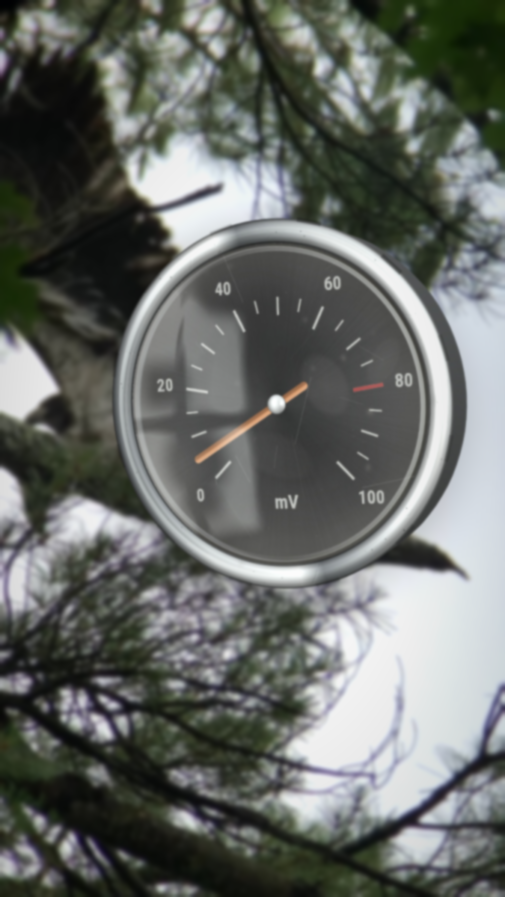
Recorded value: 5; mV
